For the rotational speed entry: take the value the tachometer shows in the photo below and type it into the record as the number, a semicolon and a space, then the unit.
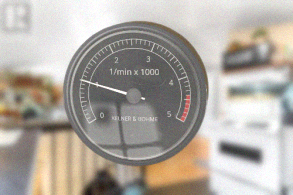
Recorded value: 1000; rpm
